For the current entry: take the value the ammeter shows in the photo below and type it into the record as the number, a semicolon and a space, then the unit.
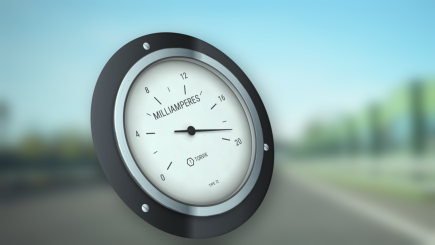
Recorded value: 19; mA
